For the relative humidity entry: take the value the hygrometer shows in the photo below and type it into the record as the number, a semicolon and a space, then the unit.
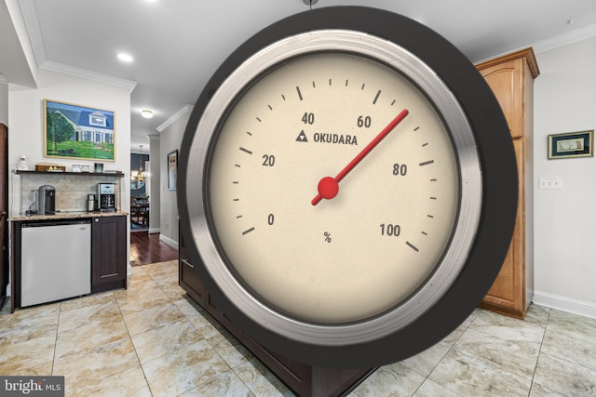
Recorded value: 68; %
